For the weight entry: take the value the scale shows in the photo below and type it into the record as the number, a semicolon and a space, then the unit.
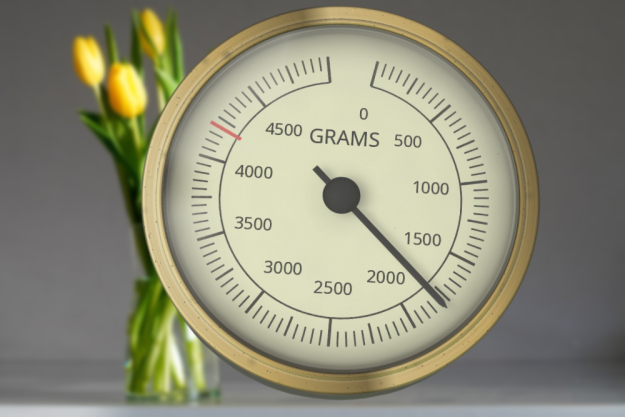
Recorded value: 1800; g
